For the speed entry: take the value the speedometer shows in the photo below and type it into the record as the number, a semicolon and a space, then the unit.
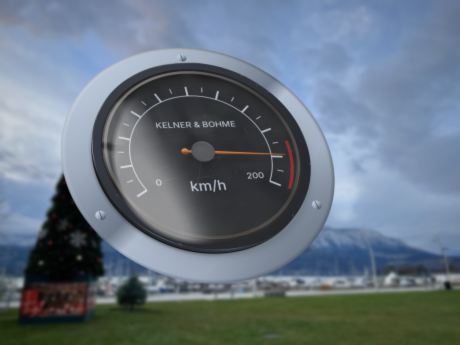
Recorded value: 180; km/h
